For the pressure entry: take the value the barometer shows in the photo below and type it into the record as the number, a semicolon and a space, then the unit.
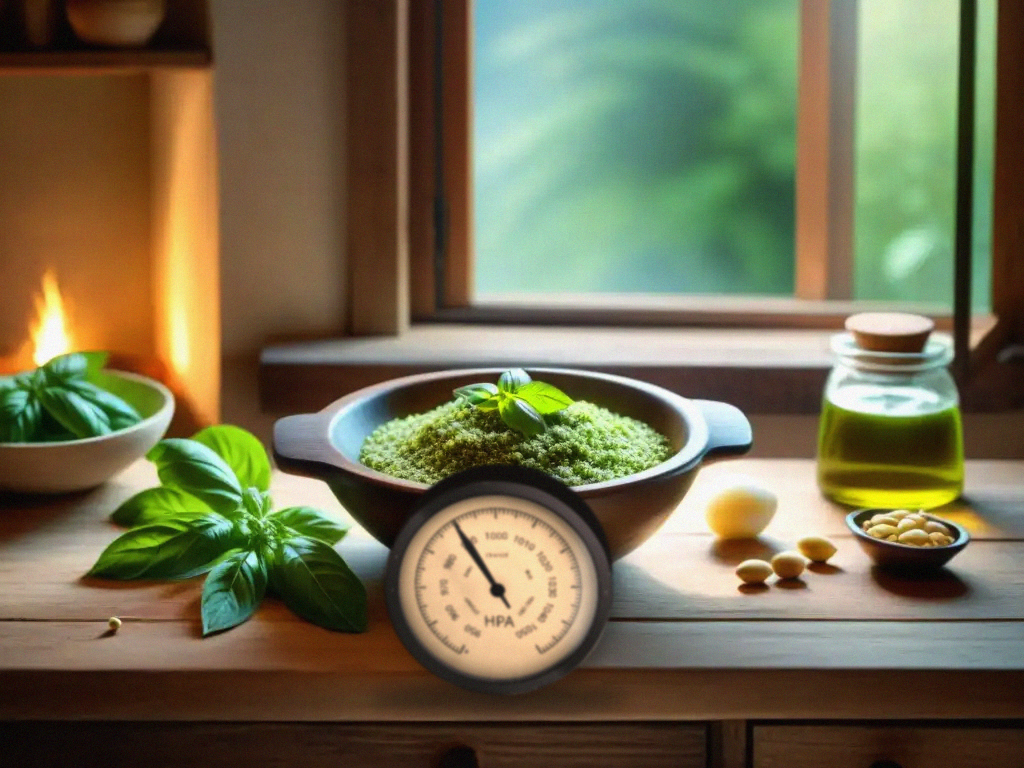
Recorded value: 990; hPa
